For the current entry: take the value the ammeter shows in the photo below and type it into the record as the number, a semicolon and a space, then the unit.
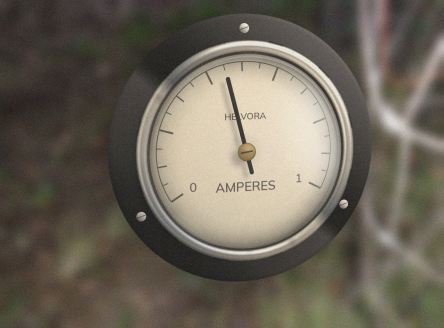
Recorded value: 0.45; A
